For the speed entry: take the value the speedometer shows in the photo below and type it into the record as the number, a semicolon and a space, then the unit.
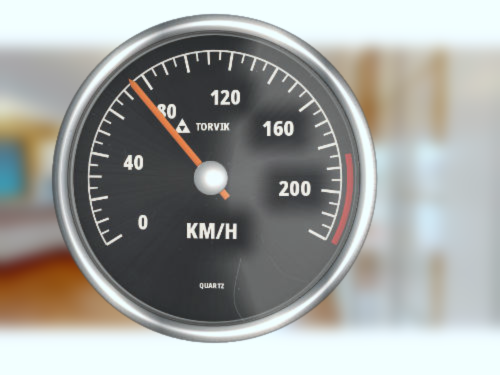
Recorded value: 75; km/h
